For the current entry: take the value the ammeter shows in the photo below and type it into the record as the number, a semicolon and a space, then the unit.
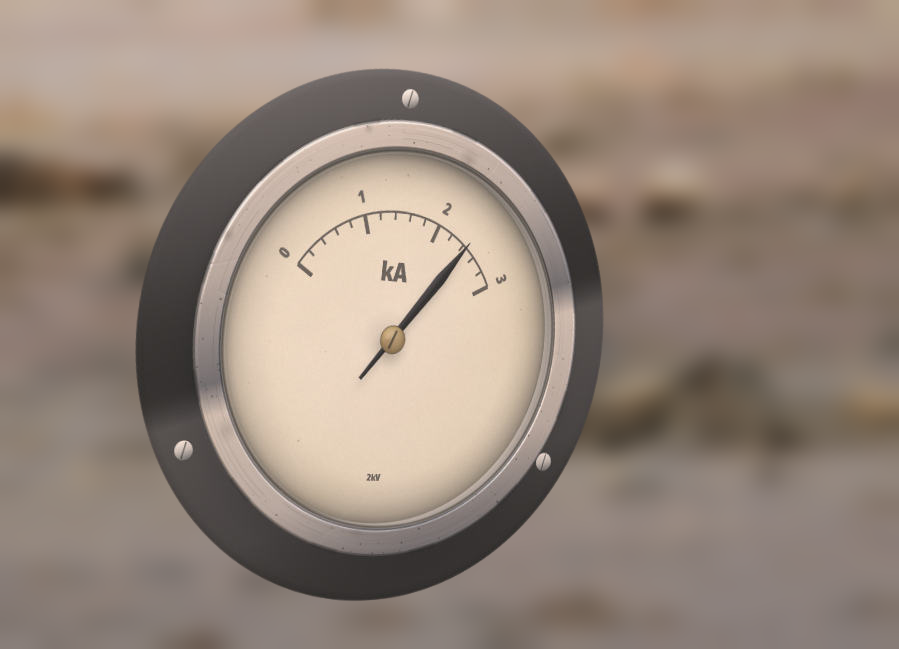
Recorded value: 2.4; kA
